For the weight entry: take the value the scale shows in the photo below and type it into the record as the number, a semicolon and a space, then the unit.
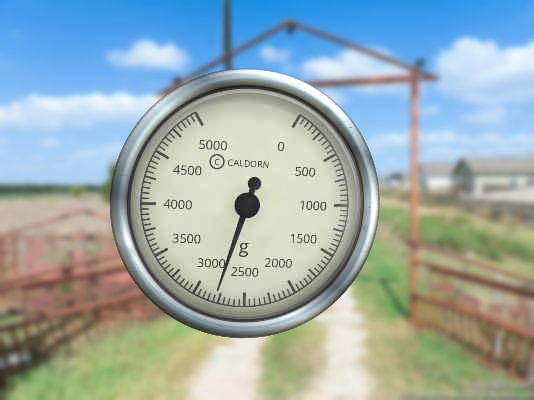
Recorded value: 2800; g
